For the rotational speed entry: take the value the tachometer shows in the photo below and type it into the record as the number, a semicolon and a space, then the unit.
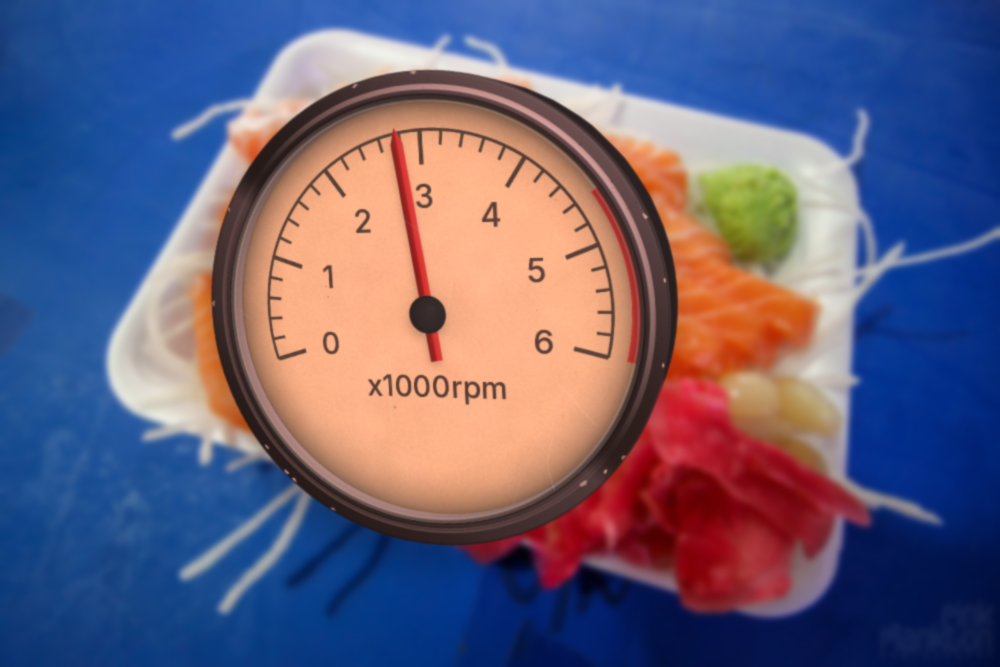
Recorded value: 2800; rpm
